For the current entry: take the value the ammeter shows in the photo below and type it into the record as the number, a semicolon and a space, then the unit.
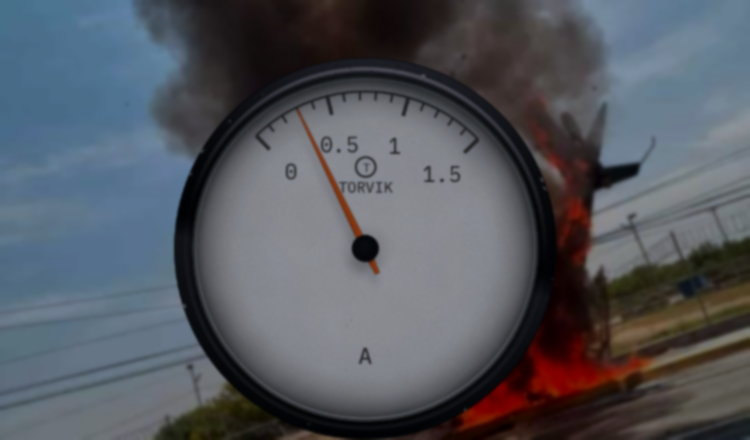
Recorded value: 0.3; A
